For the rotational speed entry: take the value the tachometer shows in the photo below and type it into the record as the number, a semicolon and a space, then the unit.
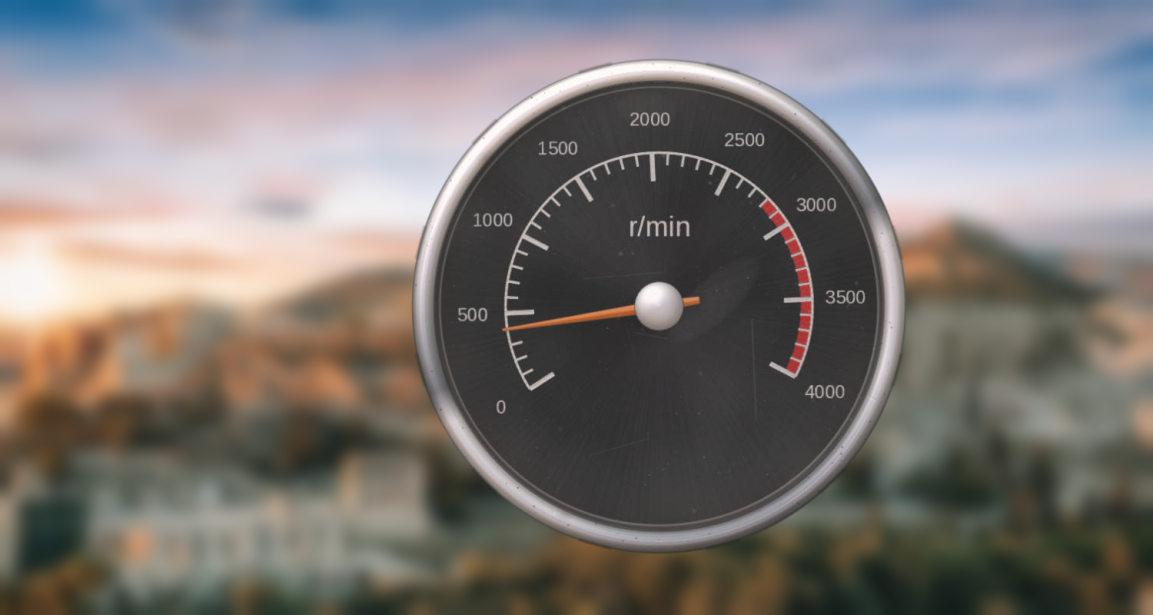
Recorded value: 400; rpm
